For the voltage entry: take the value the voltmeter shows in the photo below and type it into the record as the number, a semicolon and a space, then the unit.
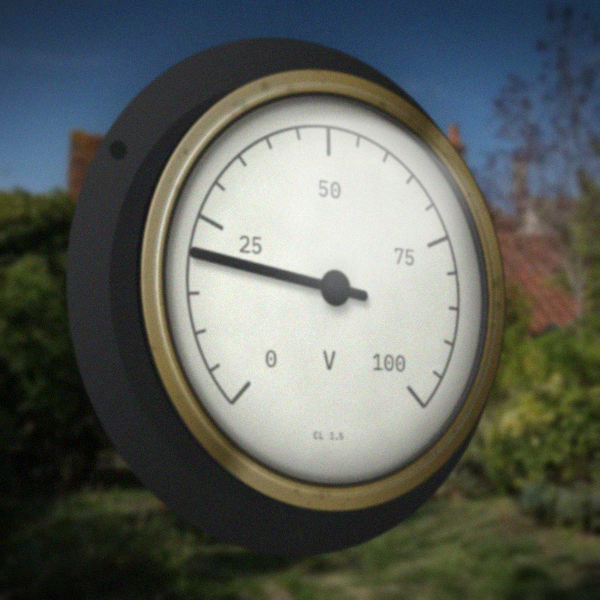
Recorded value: 20; V
